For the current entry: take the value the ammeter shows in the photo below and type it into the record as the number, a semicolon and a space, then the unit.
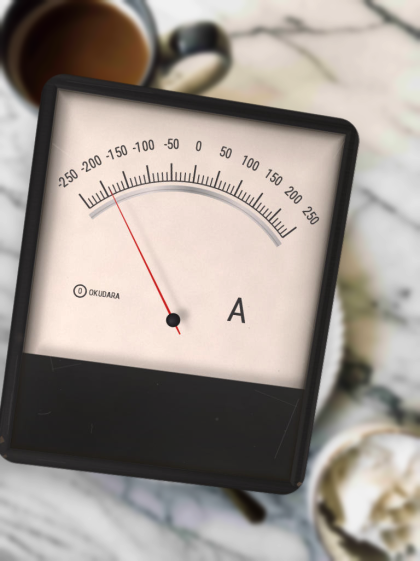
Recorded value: -190; A
